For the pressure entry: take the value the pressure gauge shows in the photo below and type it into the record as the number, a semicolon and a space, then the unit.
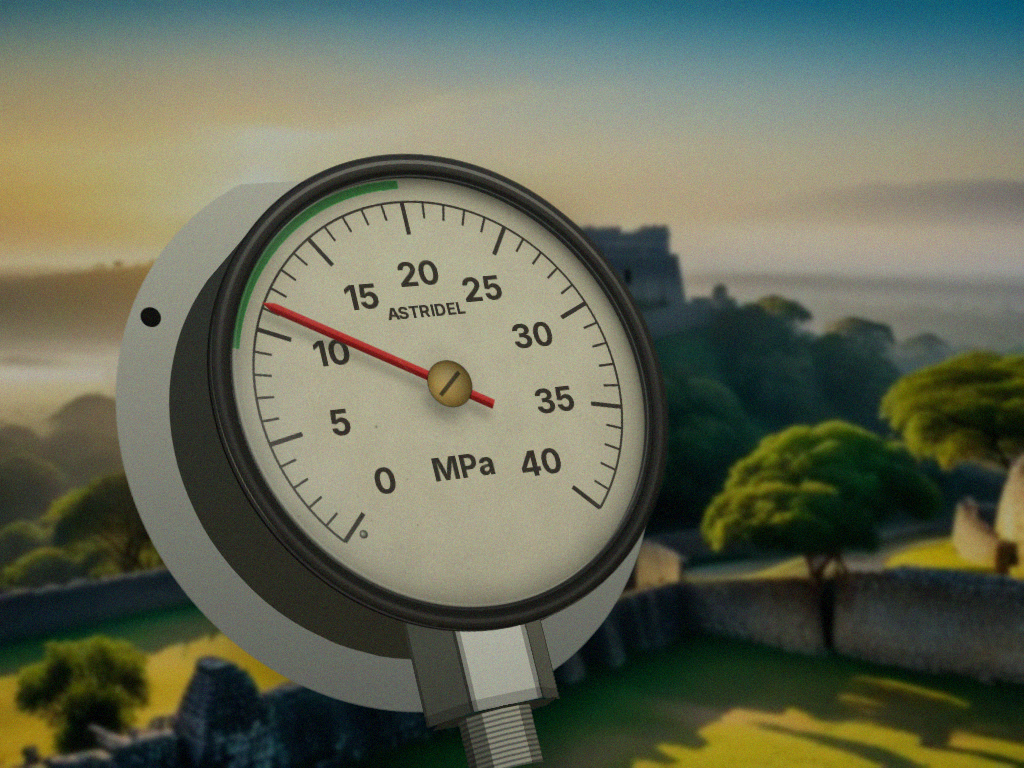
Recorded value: 11; MPa
